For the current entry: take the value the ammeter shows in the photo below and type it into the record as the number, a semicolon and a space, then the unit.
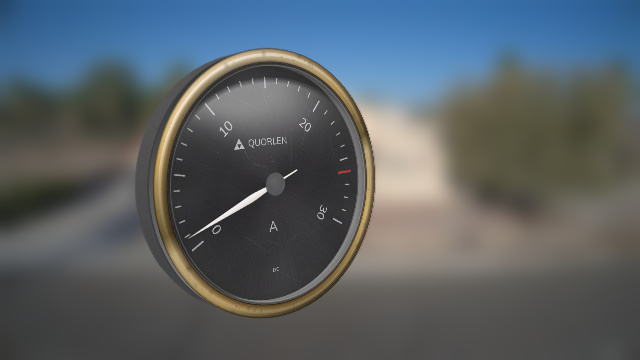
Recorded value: 1; A
